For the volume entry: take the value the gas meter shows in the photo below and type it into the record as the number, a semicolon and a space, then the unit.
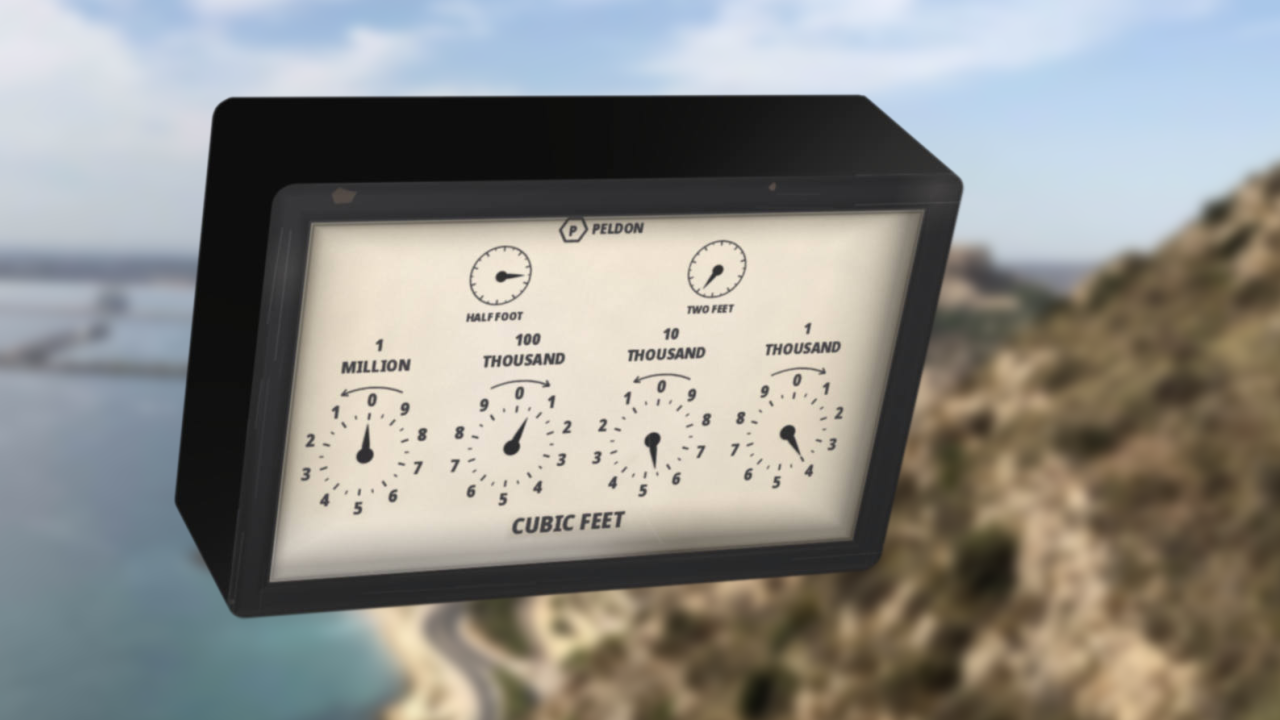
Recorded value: 5400; ft³
